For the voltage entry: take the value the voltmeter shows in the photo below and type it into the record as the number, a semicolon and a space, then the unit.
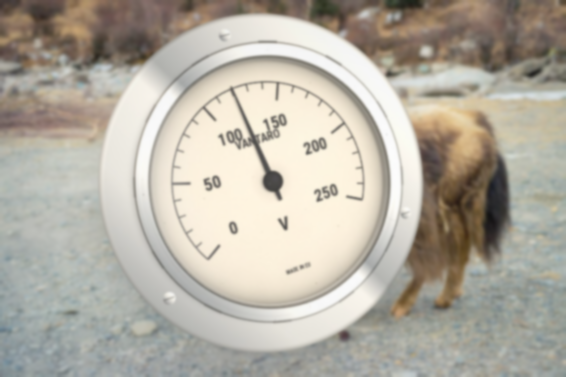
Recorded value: 120; V
